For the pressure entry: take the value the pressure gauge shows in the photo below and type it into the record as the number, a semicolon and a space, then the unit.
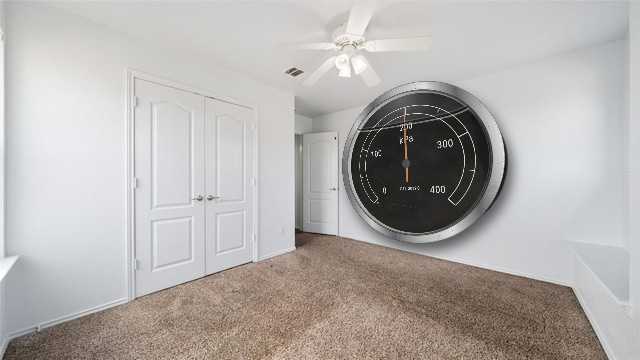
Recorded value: 200; kPa
